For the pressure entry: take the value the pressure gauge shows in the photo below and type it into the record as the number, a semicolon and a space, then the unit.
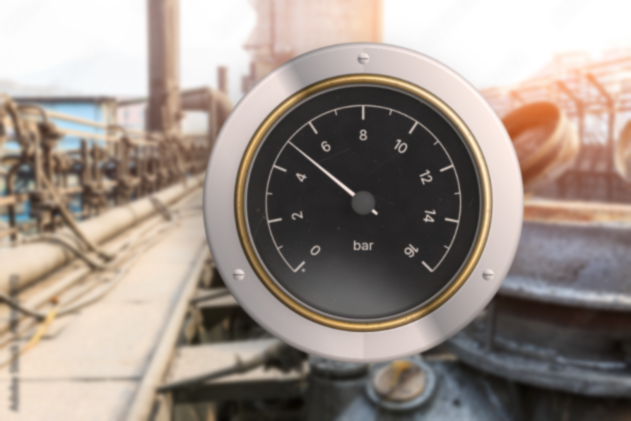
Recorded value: 5; bar
